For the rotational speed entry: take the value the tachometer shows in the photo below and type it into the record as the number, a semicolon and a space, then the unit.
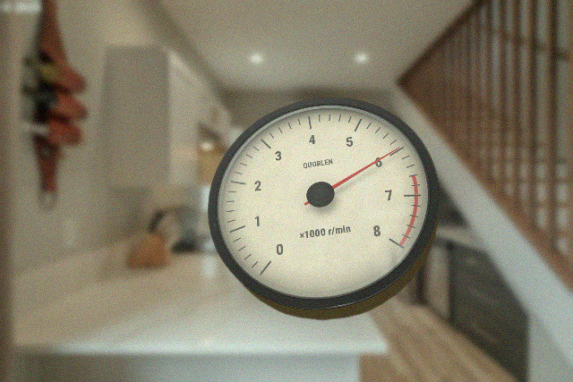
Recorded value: 6000; rpm
